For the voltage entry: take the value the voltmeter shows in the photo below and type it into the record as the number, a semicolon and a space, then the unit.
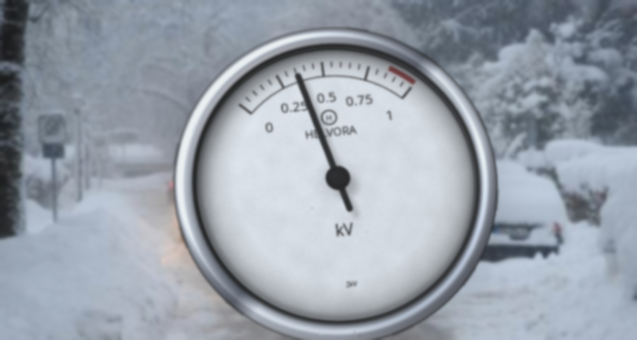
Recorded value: 0.35; kV
